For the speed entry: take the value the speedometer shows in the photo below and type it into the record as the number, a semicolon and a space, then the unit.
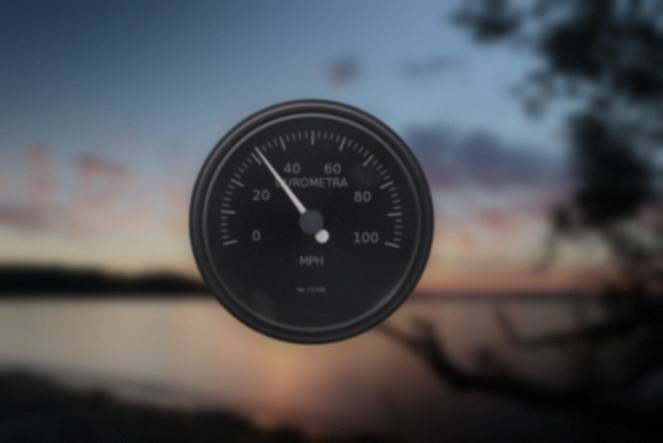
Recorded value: 32; mph
